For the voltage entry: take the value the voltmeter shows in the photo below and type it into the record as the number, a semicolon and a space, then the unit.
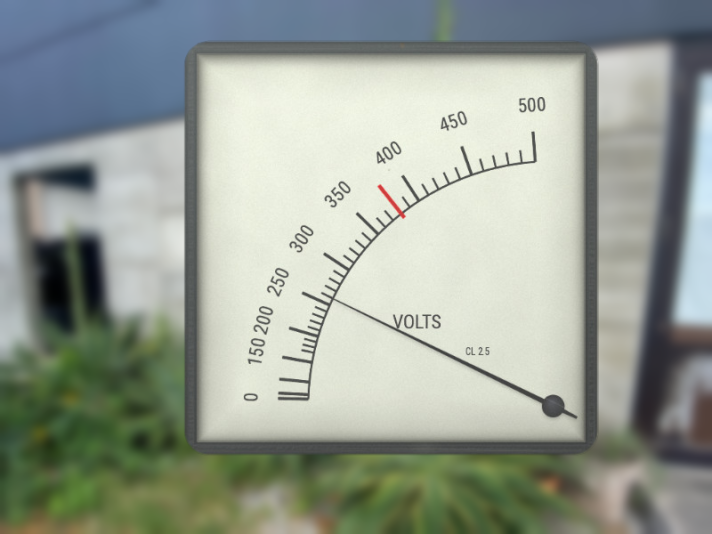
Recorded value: 260; V
